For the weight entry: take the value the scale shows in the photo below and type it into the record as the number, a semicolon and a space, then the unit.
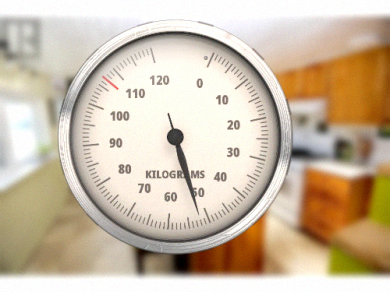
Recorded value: 52; kg
